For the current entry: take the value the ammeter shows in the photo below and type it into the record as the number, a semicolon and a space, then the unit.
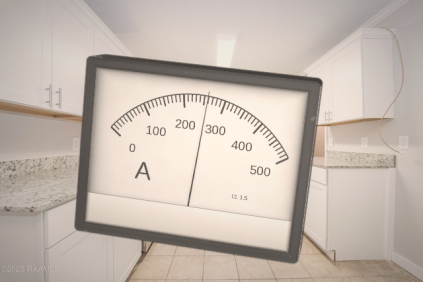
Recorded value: 260; A
